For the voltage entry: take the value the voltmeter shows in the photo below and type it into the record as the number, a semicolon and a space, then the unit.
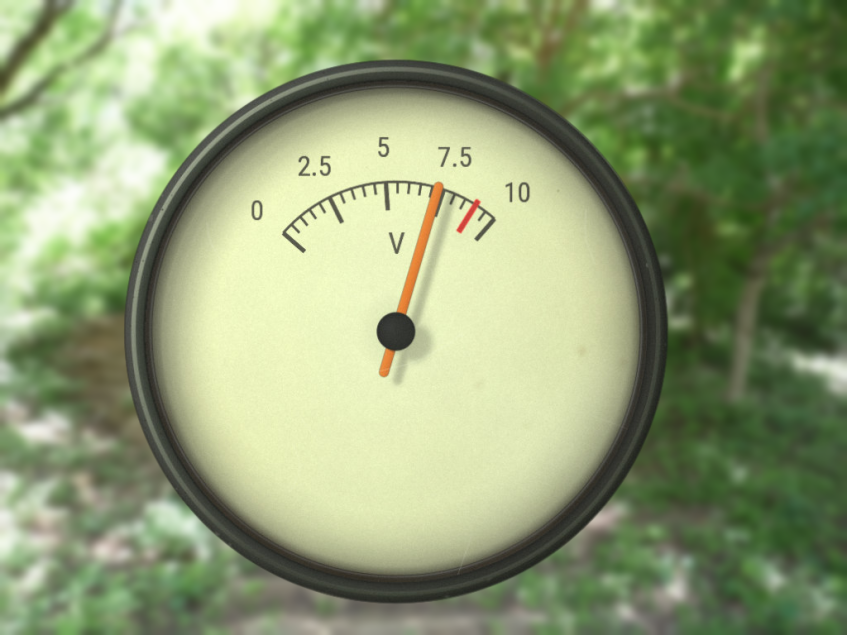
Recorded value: 7.25; V
